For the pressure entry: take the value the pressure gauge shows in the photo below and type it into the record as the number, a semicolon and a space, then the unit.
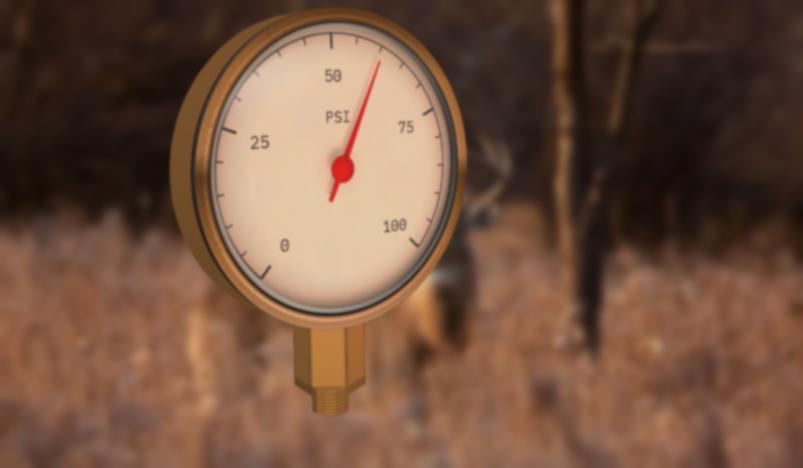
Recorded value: 60; psi
